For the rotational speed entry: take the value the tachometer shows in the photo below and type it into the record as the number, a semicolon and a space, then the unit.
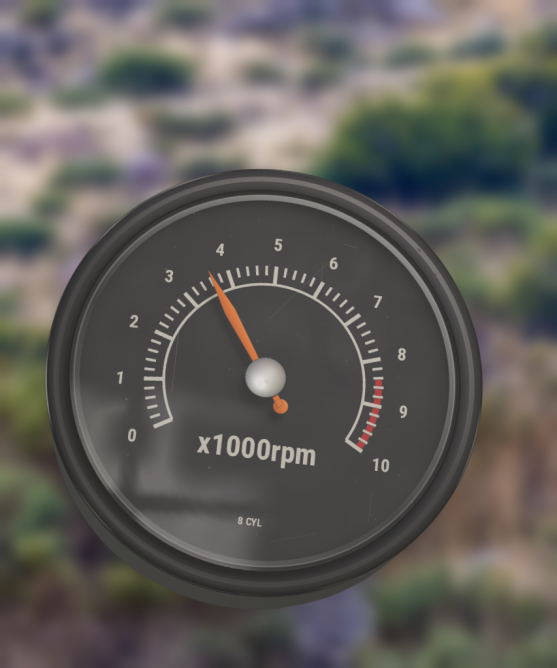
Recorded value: 3600; rpm
